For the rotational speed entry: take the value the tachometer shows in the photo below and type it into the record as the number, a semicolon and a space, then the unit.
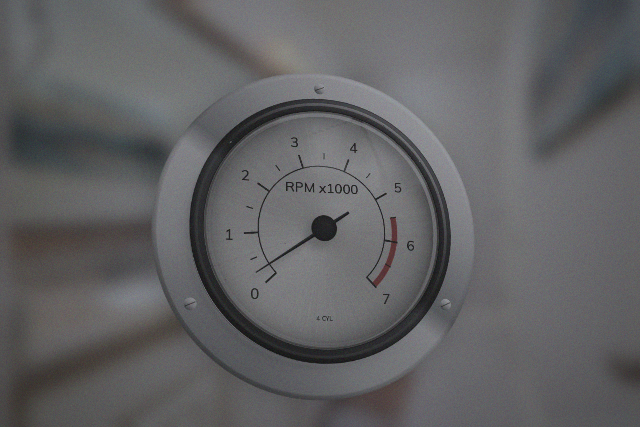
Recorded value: 250; rpm
